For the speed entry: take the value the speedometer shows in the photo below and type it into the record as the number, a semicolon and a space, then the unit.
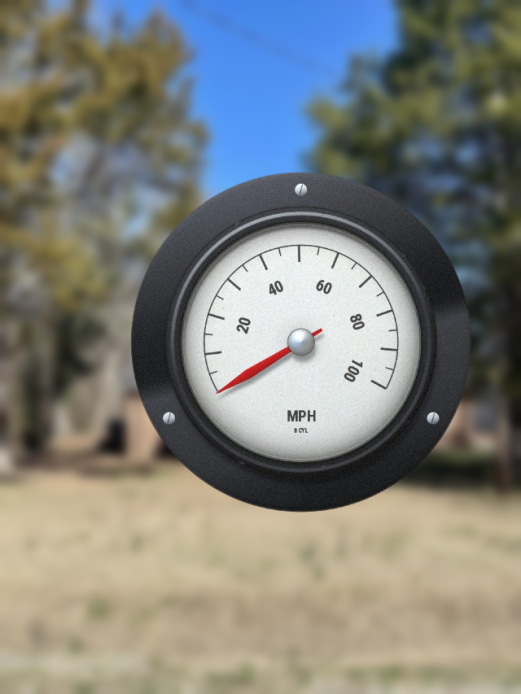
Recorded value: 0; mph
